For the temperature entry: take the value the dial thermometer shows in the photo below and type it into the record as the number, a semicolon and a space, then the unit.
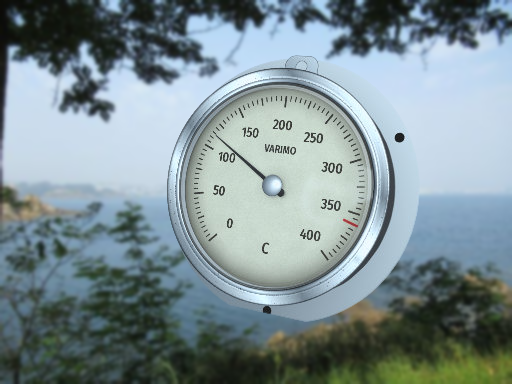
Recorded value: 115; °C
